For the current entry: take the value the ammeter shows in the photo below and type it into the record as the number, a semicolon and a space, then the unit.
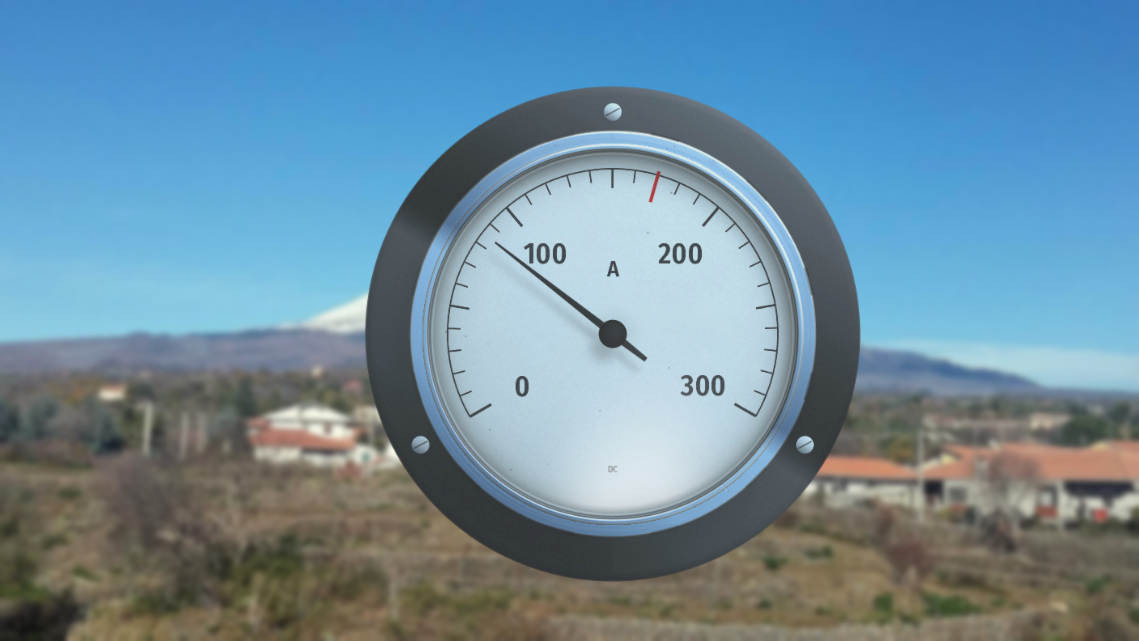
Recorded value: 85; A
